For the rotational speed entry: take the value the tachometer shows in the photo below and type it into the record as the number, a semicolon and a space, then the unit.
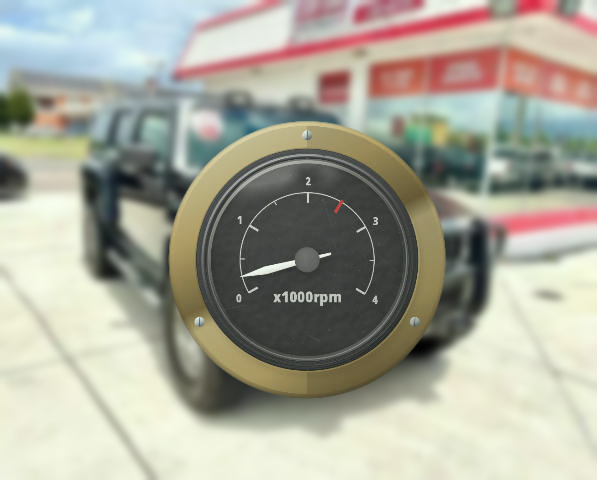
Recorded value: 250; rpm
